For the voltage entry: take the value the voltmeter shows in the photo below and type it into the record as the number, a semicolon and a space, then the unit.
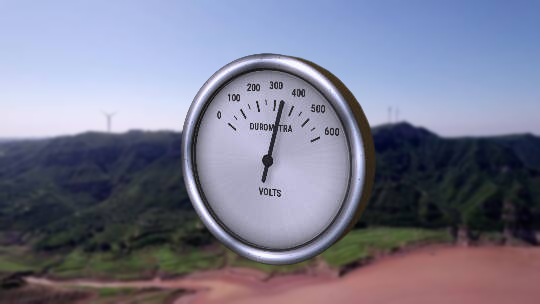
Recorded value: 350; V
